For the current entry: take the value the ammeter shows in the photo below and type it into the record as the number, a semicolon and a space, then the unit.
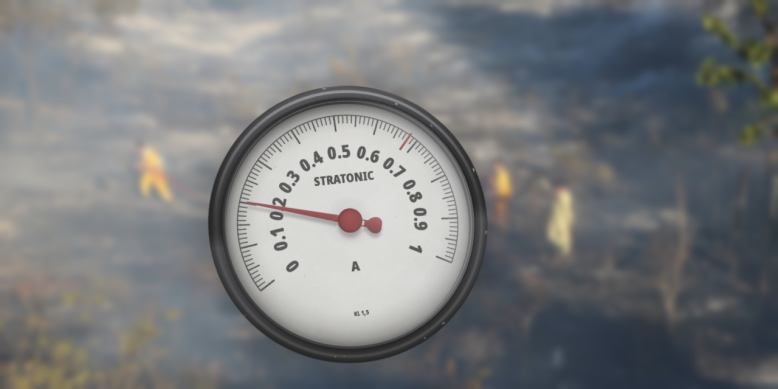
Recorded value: 0.2; A
